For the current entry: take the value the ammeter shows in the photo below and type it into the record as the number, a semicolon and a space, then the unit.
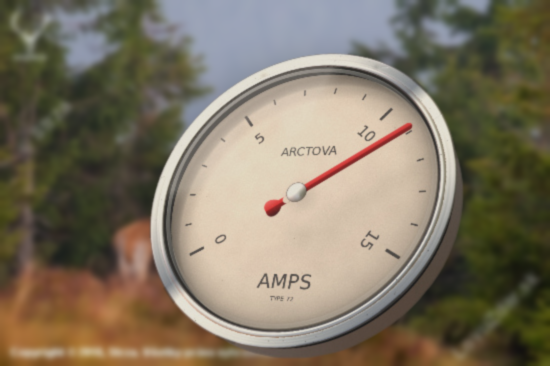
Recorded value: 11; A
